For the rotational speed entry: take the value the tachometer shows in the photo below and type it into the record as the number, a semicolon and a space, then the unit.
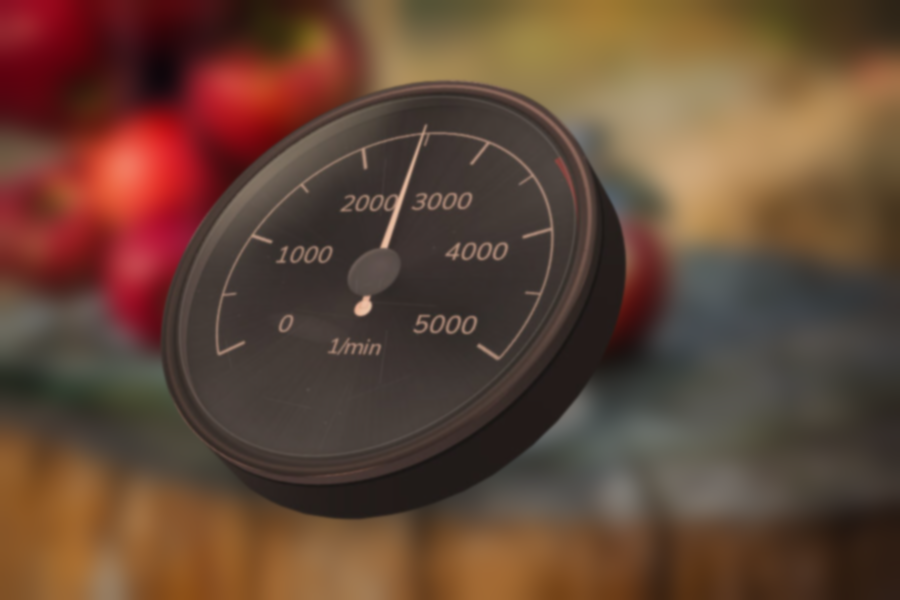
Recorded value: 2500; rpm
